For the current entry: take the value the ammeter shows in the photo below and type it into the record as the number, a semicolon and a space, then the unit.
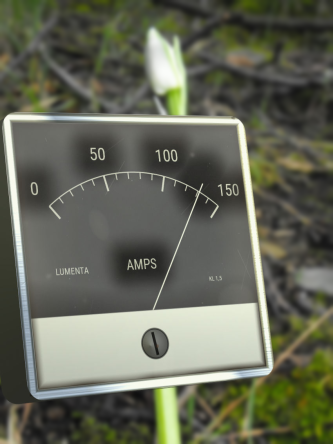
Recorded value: 130; A
